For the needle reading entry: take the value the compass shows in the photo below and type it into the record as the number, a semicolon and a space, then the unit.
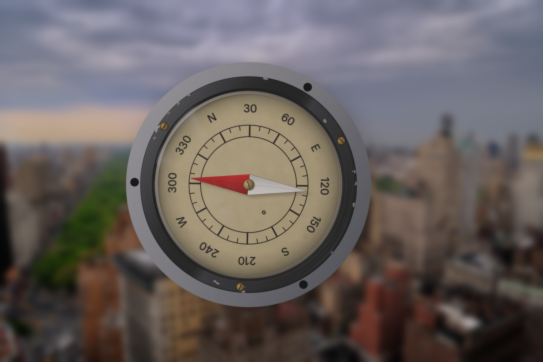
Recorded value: 305; °
